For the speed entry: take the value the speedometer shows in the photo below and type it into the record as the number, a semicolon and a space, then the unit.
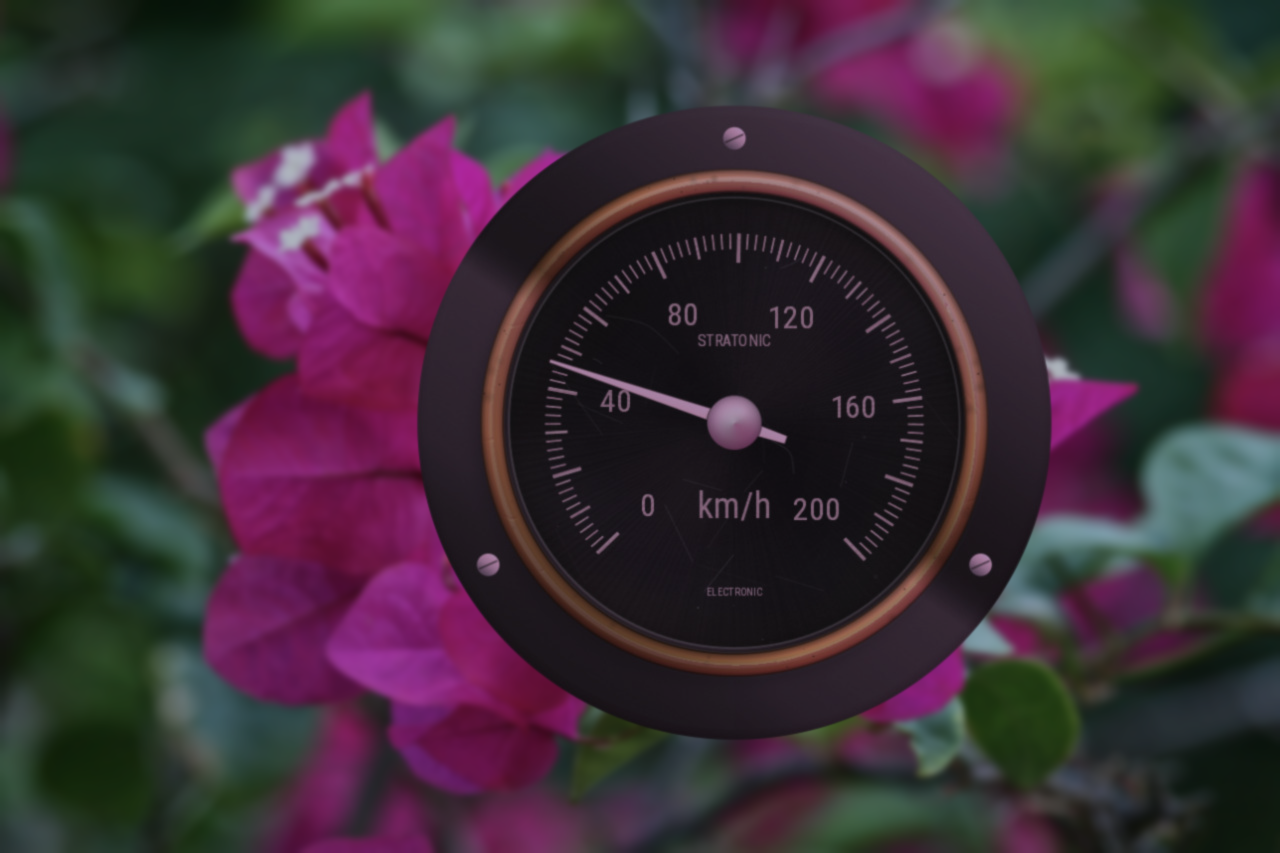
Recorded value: 46; km/h
